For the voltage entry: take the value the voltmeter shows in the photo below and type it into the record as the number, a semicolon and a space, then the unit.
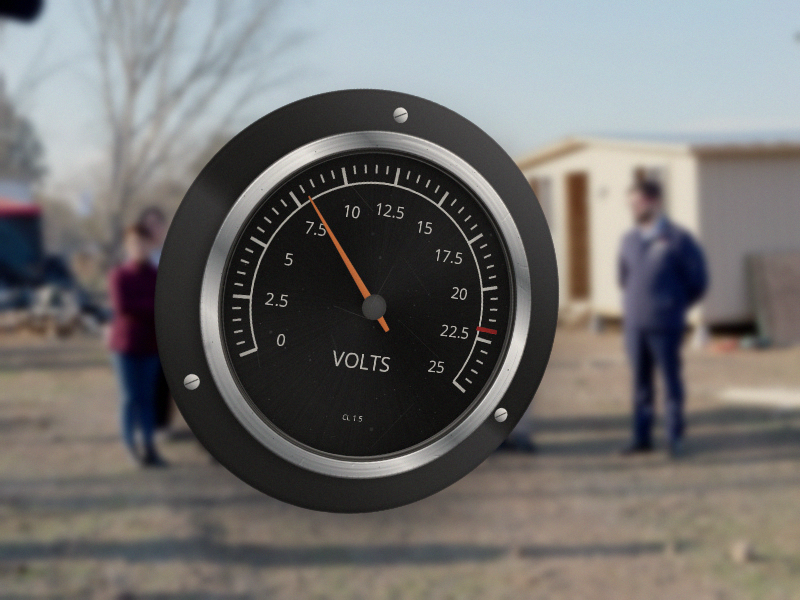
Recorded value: 8; V
